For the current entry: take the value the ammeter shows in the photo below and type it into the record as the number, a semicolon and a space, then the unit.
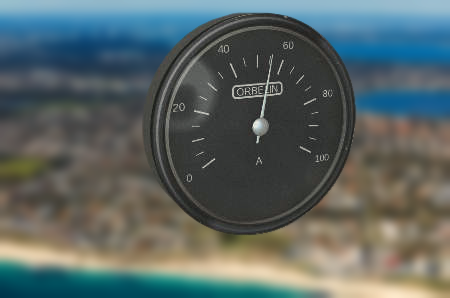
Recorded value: 55; A
